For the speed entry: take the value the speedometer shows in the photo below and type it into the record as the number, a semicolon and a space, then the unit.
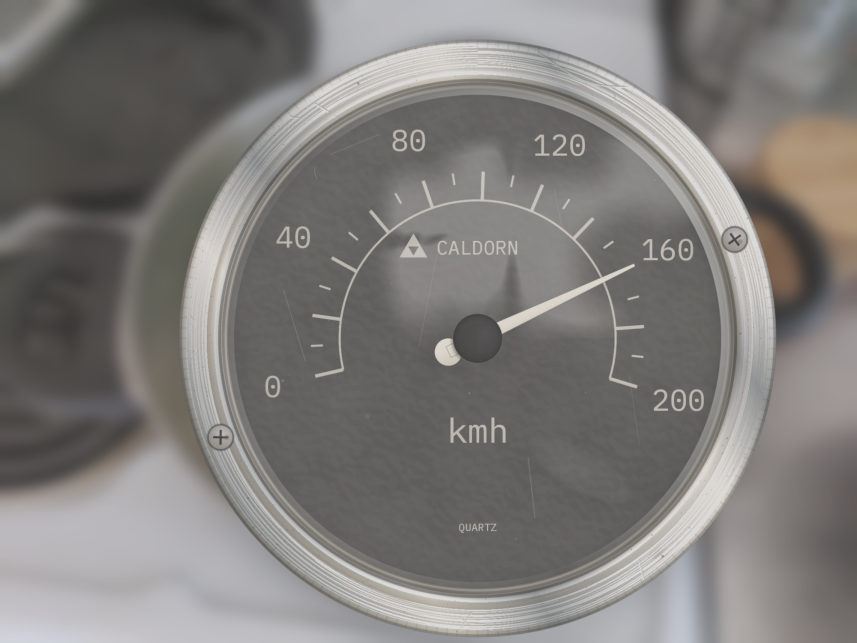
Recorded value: 160; km/h
